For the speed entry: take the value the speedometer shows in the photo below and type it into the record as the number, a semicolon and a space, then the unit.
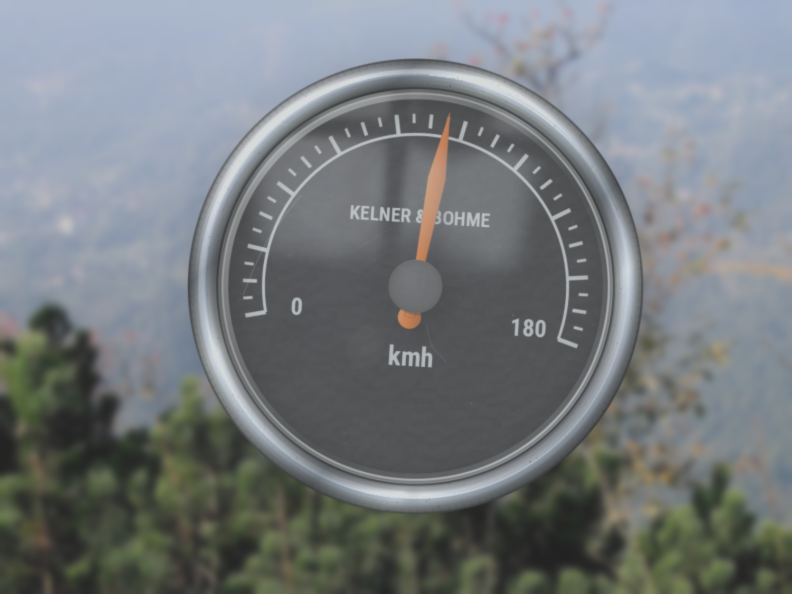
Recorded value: 95; km/h
